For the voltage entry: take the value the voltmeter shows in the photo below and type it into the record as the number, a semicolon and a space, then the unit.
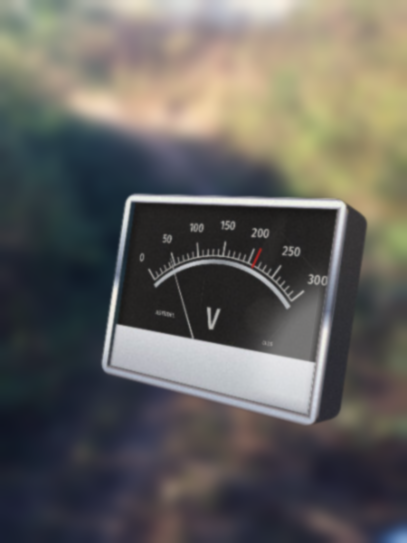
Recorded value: 50; V
